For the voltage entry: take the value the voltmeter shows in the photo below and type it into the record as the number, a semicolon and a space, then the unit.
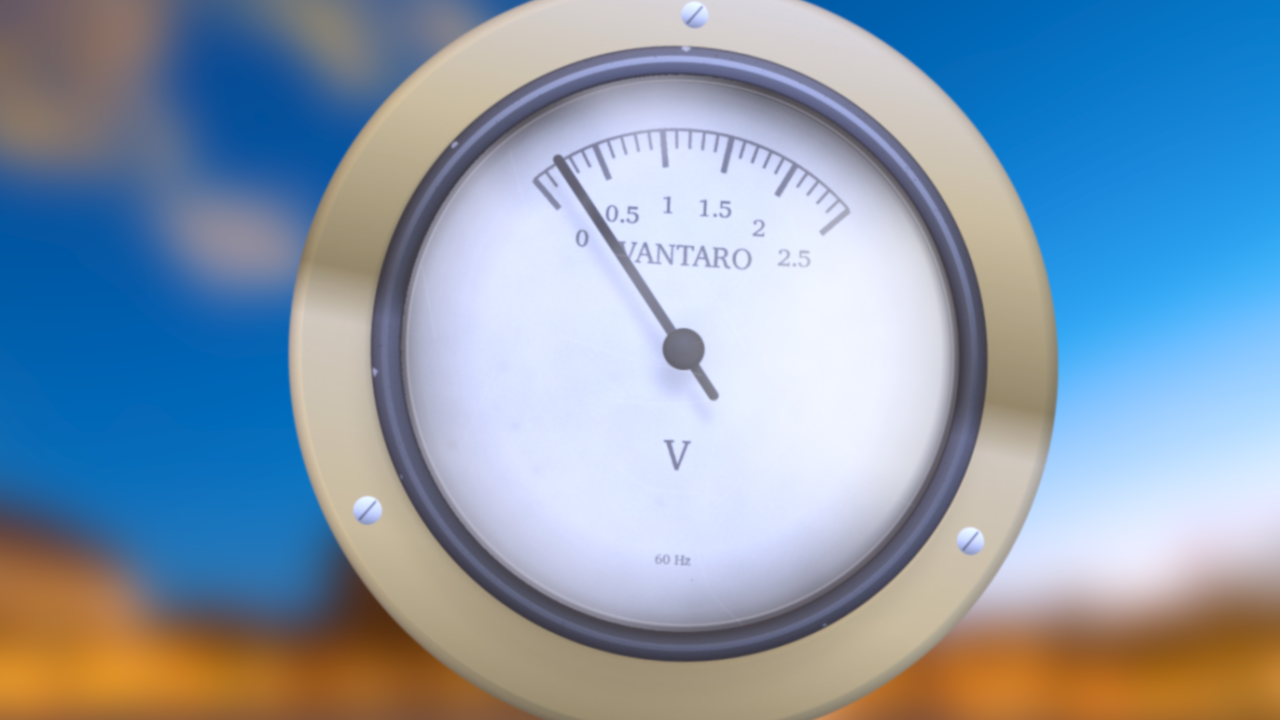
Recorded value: 0.2; V
